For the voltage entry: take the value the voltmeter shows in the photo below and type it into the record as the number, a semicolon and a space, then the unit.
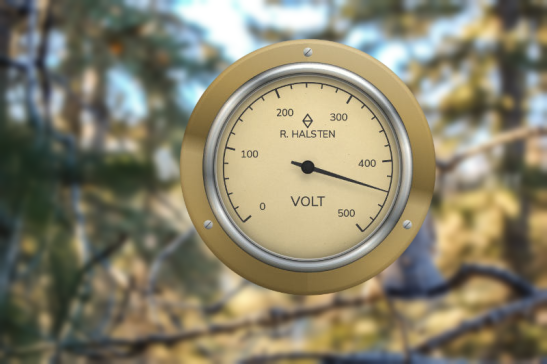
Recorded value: 440; V
